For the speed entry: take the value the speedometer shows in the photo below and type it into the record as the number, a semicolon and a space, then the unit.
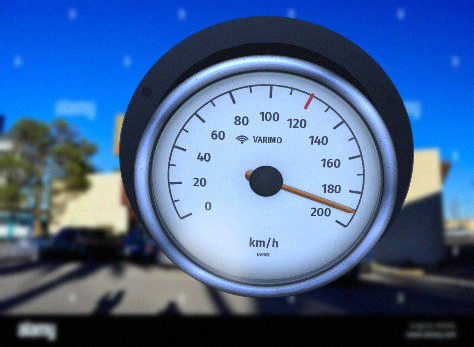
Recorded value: 190; km/h
